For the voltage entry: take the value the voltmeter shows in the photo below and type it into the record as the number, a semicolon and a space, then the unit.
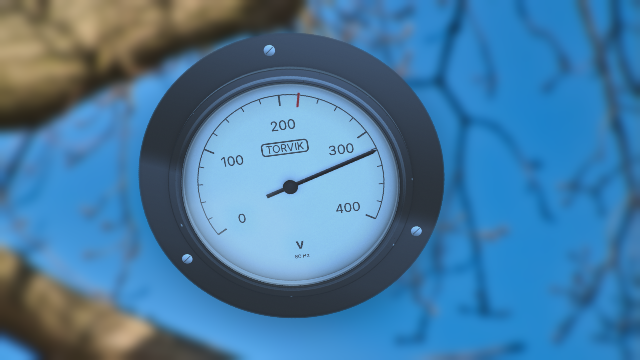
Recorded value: 320; V
